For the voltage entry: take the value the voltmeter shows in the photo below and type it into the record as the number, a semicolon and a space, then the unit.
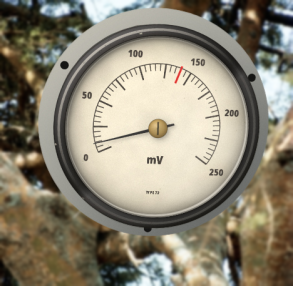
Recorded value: 10; mV
